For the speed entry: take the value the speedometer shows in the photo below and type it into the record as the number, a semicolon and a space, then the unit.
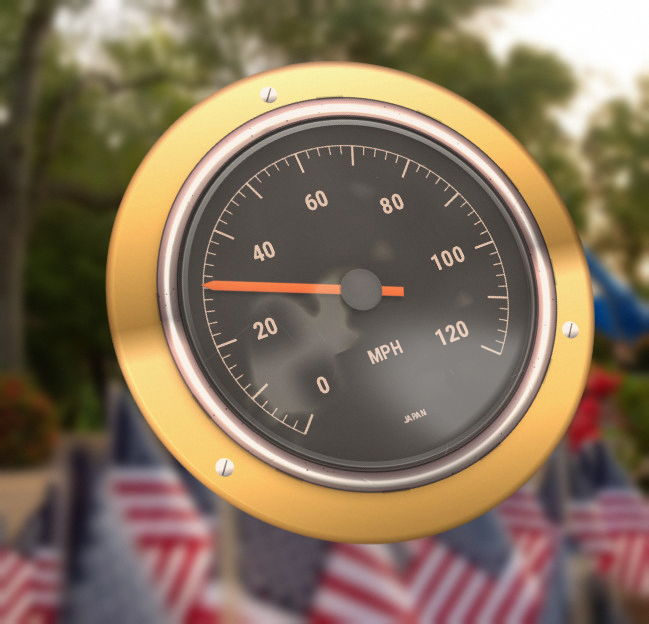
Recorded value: 30; mph
